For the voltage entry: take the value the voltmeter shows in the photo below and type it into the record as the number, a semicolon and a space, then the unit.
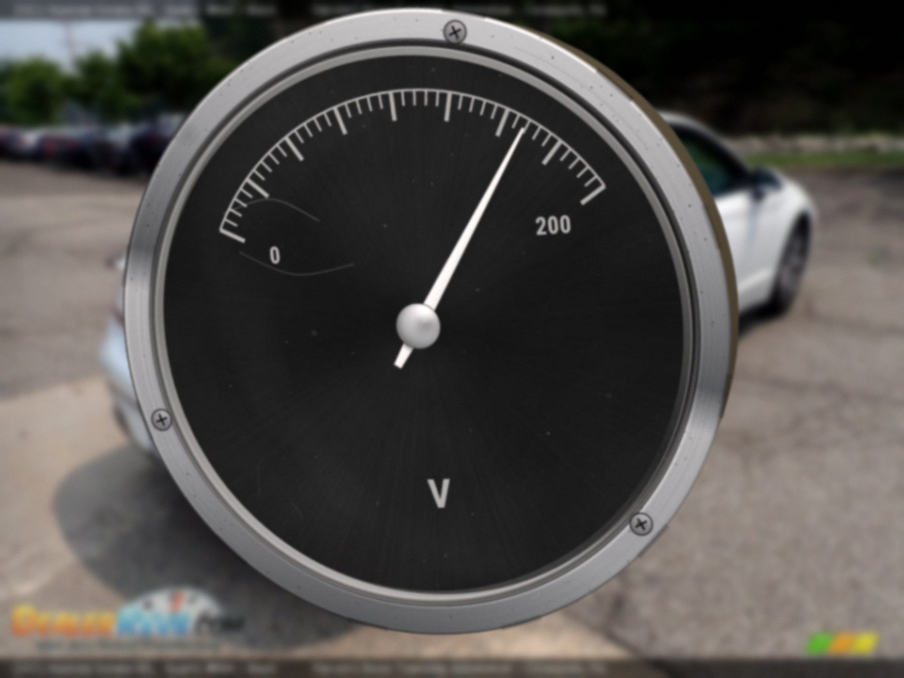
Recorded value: 160; V
